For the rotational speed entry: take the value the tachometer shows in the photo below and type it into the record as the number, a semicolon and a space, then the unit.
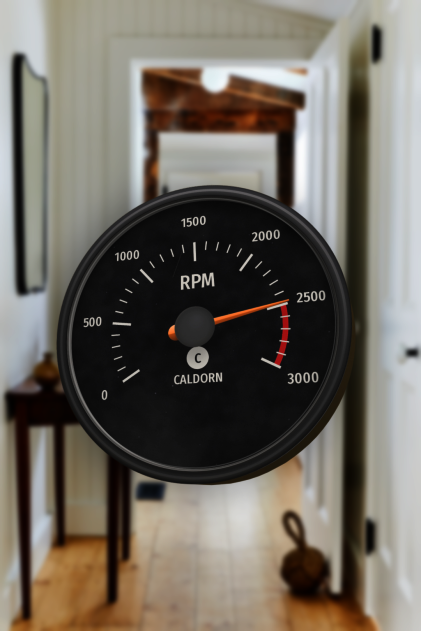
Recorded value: 2500; rpm
